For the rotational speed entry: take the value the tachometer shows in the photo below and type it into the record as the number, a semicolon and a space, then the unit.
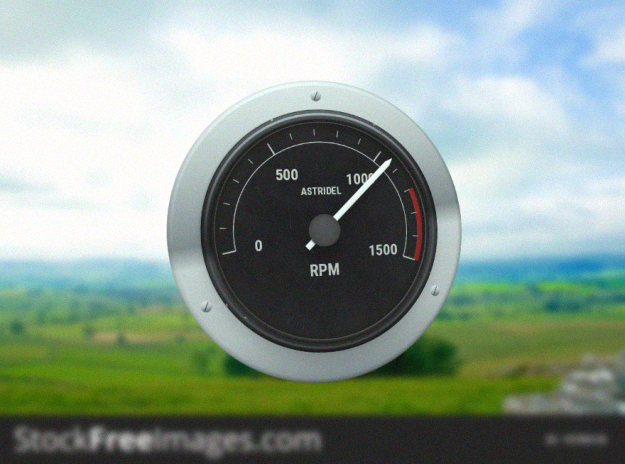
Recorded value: 1050; rpm
